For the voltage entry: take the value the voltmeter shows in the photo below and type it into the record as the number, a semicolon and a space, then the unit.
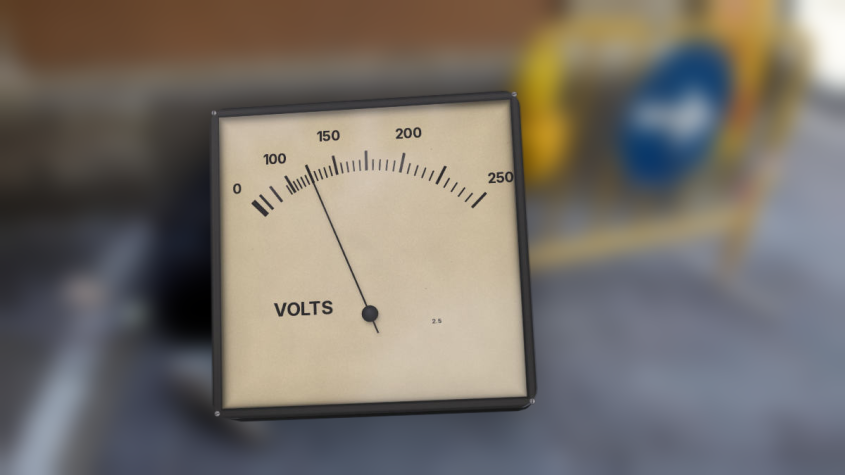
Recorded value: 125; V
